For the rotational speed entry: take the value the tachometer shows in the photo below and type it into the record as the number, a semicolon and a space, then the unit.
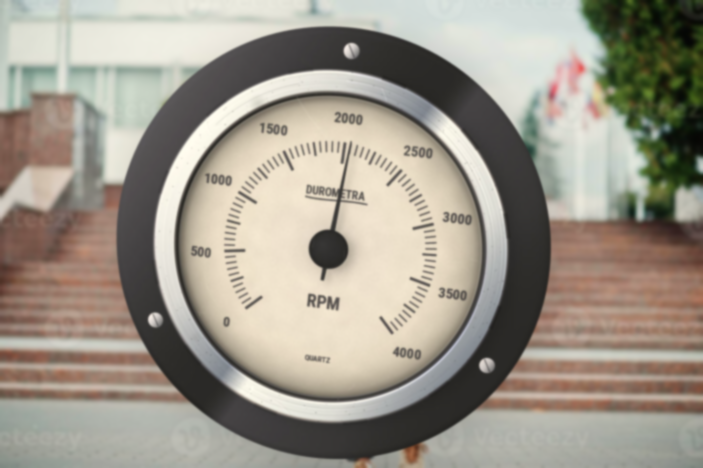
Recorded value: 2050; rpm
